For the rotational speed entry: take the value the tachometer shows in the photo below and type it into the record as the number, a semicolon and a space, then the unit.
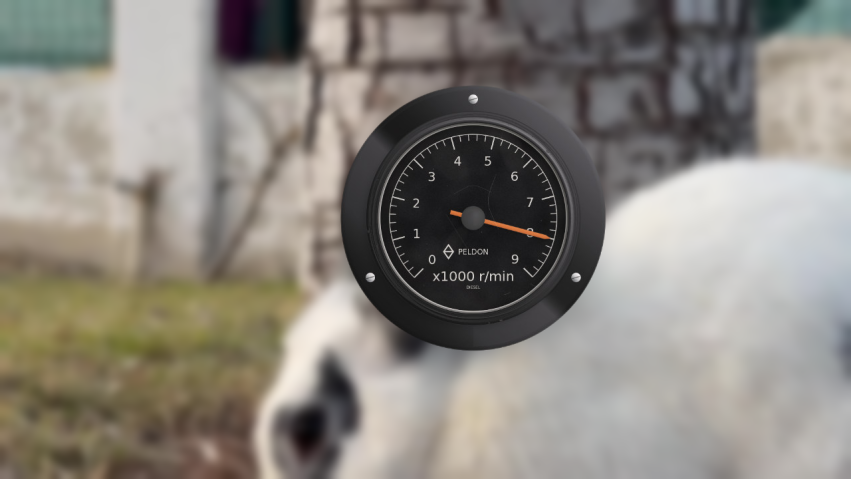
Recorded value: 8000; rpm
